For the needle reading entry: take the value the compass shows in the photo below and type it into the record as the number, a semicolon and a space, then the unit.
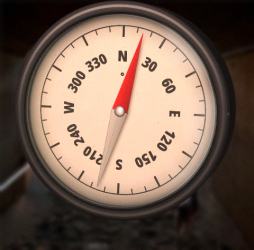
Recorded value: 15; °
